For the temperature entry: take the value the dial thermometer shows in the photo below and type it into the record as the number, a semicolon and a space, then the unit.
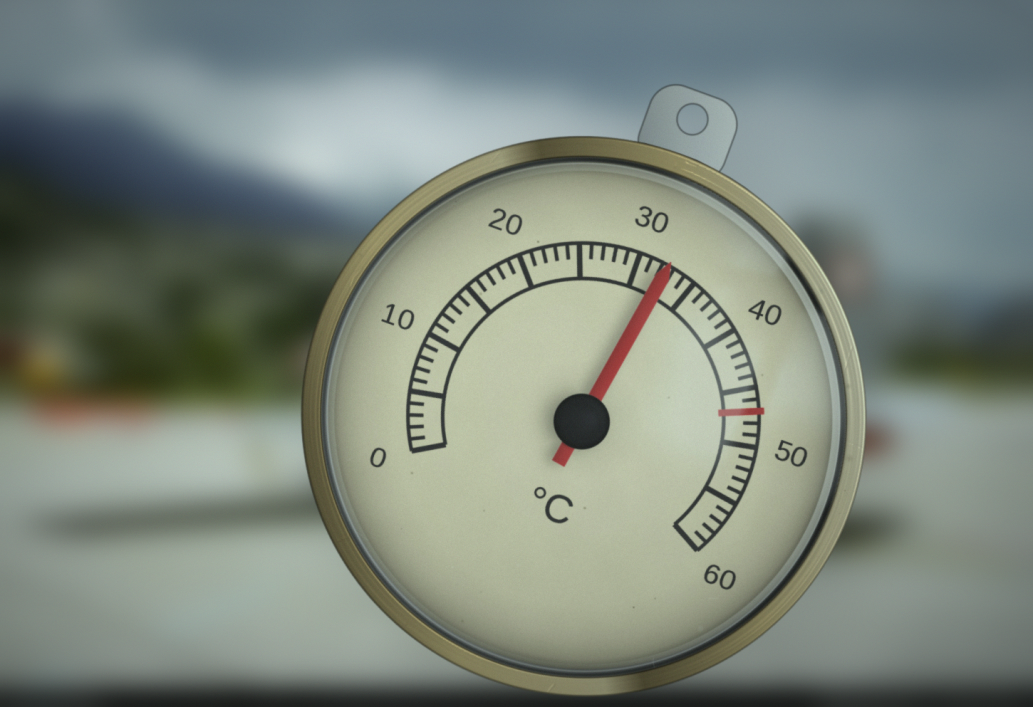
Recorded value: 32.5; °C
